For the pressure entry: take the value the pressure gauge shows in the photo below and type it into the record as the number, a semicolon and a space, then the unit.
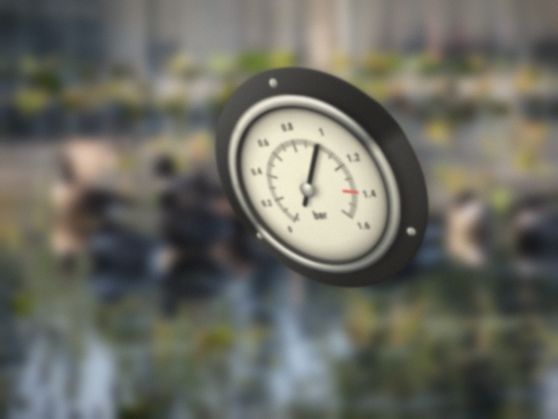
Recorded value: 1; bar
